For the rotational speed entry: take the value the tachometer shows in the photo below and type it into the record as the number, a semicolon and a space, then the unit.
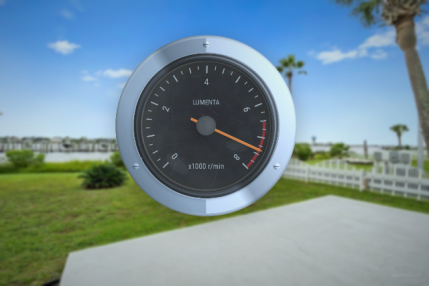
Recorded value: 7375; rpm
